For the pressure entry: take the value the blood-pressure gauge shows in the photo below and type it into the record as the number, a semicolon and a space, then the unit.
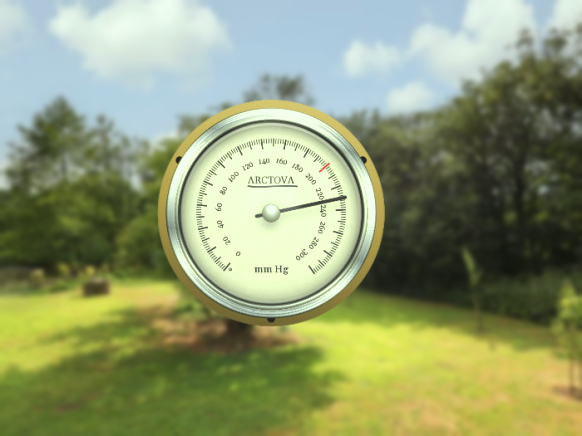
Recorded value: 230; mmHg
